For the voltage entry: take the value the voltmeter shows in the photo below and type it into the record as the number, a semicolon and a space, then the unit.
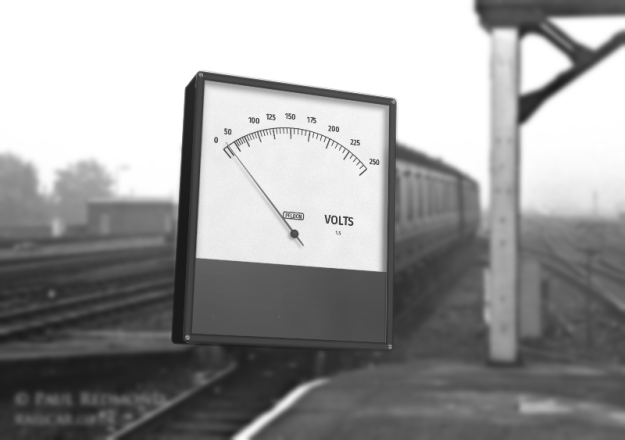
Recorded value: 25; V
